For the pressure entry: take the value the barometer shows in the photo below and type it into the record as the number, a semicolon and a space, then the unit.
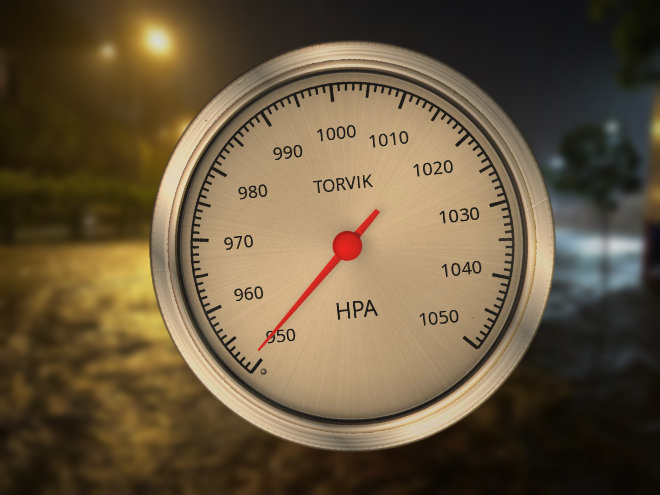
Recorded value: 951; hPa
